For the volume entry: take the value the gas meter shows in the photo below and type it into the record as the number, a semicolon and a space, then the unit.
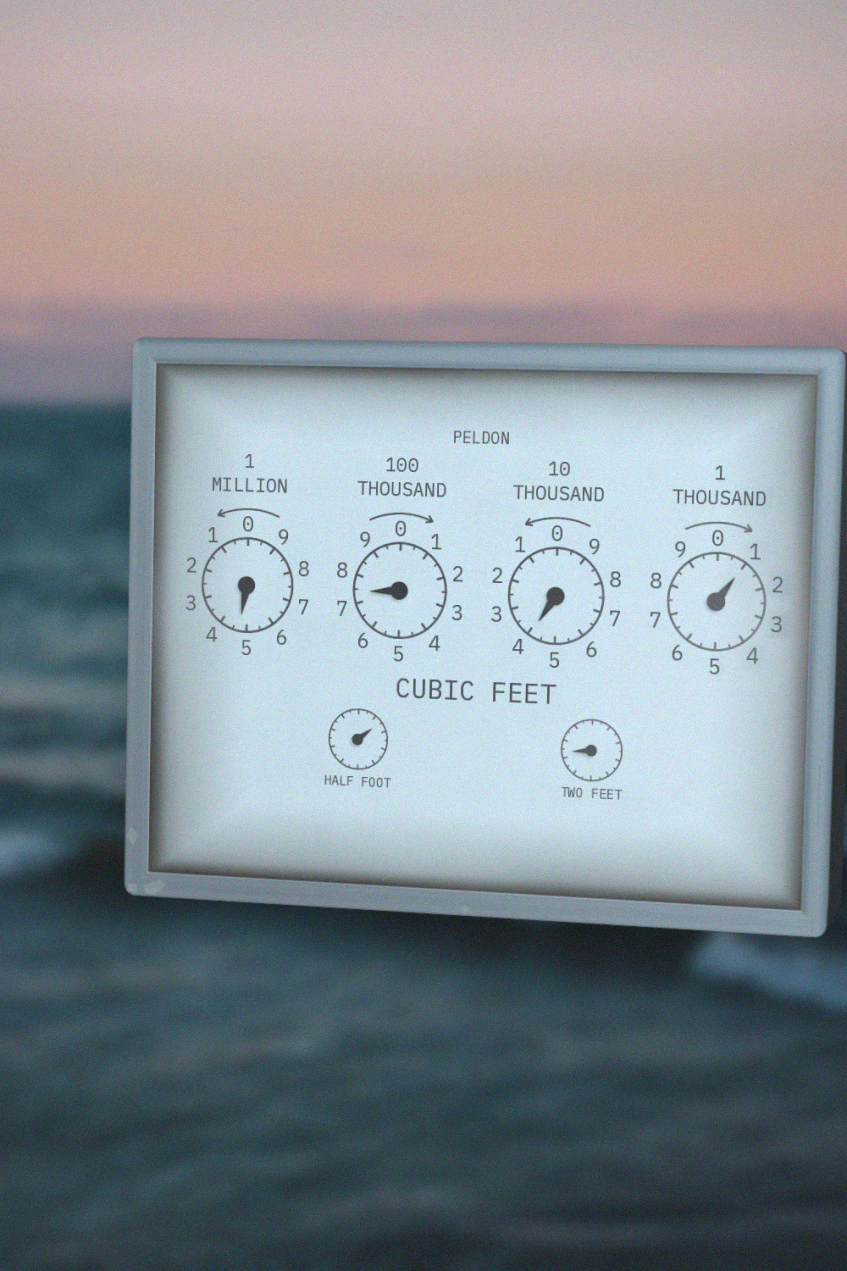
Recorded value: 474100; ft³
